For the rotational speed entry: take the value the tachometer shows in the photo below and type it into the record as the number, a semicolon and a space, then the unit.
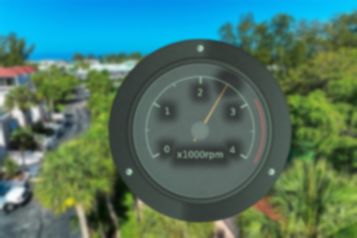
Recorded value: 2500; rpm
